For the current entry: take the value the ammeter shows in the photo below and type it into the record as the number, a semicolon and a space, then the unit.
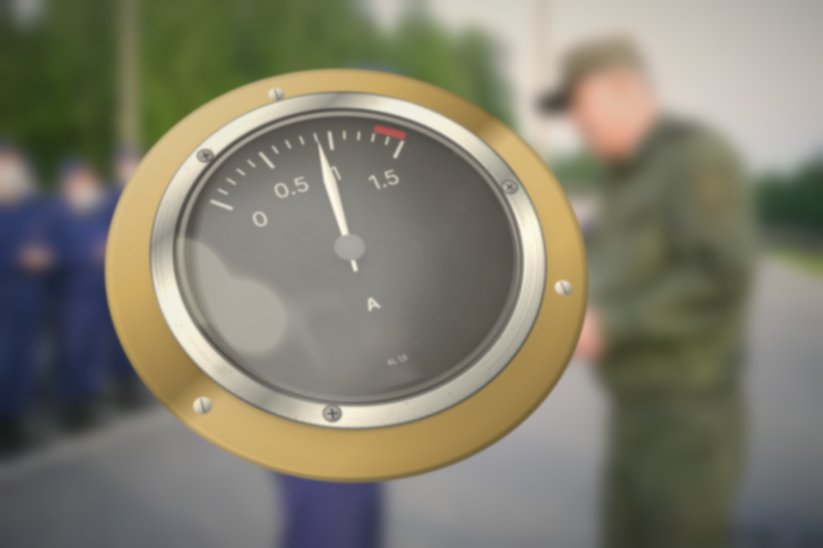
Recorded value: 0.9; A
